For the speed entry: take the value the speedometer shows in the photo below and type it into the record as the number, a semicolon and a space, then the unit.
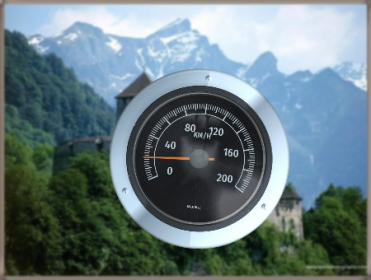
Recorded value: 20; km/h
